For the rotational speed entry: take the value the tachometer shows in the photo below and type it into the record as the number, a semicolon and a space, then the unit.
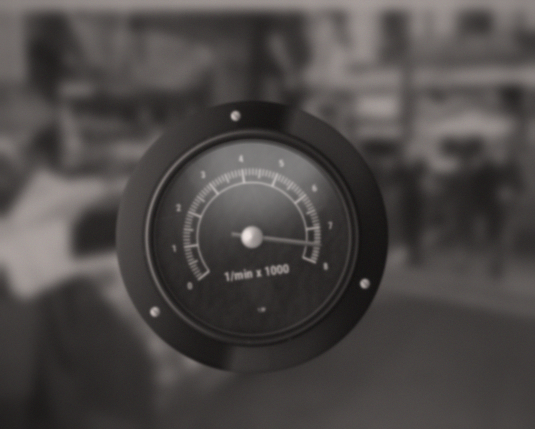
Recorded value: 7500; rpm
